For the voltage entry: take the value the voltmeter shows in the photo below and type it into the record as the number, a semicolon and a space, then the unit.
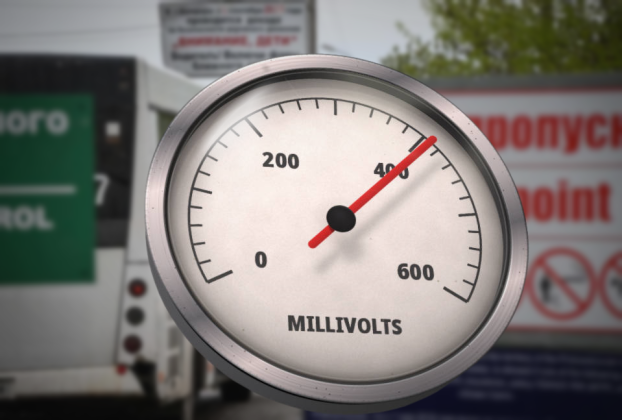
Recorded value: 410; mV
